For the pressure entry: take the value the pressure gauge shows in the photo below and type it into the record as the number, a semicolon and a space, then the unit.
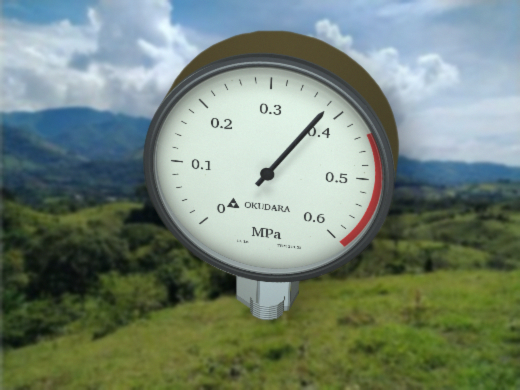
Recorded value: 0.38; MPa
